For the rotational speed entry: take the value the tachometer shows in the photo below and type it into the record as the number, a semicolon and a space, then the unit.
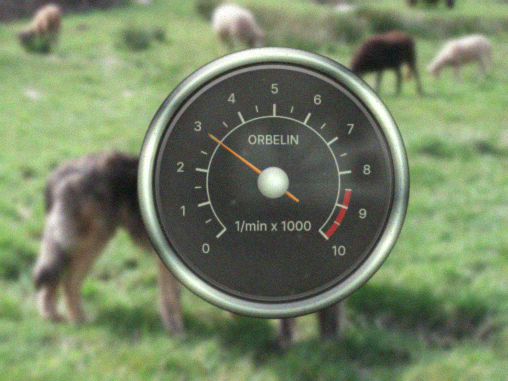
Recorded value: 3000; rpm
